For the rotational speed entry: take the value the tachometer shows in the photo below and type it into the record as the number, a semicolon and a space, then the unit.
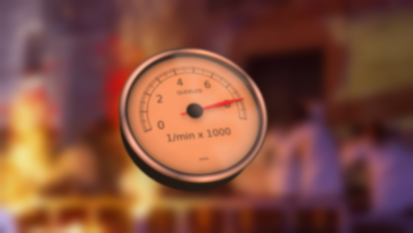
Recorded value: 8000; rpm
